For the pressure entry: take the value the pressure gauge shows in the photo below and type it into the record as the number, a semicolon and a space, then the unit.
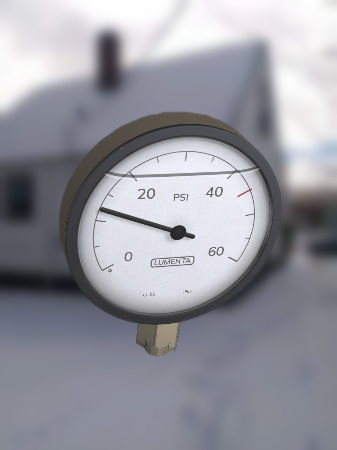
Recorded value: 12.5; psi
